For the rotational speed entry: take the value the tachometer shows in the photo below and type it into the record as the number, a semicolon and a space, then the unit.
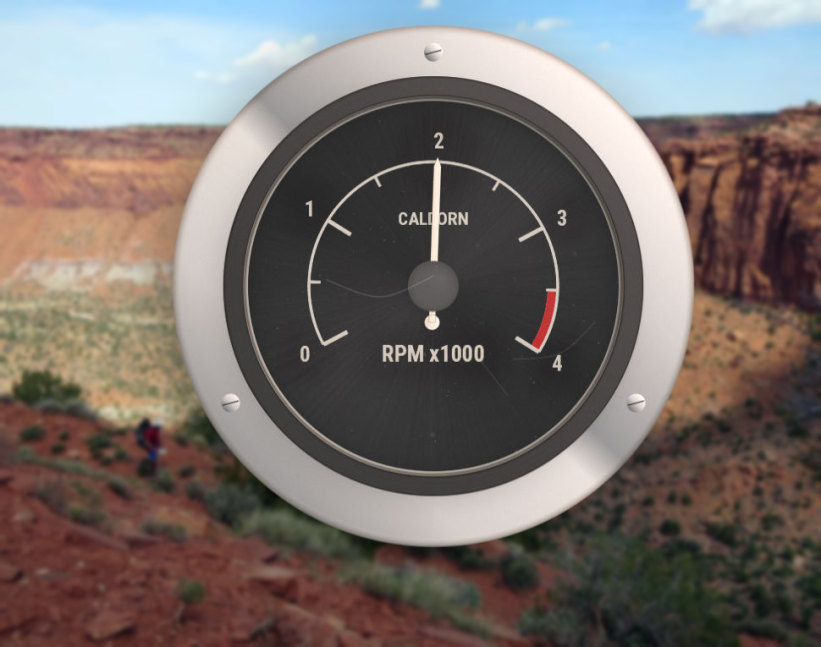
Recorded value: 2000; rpm
